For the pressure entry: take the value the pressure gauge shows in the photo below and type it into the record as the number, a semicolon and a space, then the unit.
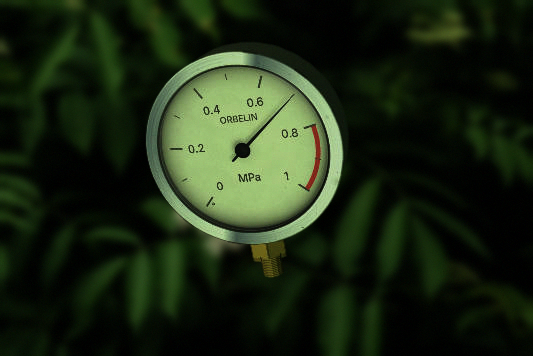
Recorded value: 0.7; MPa
